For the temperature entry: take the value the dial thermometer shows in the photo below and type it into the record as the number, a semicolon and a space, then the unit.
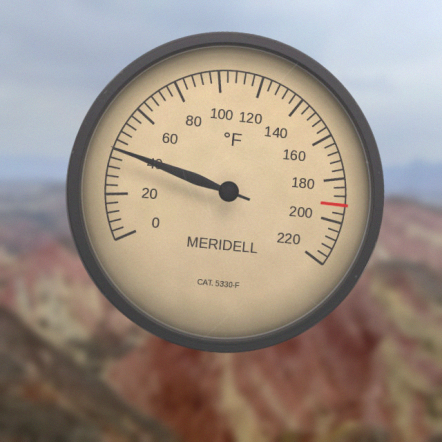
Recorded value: 40; °F
